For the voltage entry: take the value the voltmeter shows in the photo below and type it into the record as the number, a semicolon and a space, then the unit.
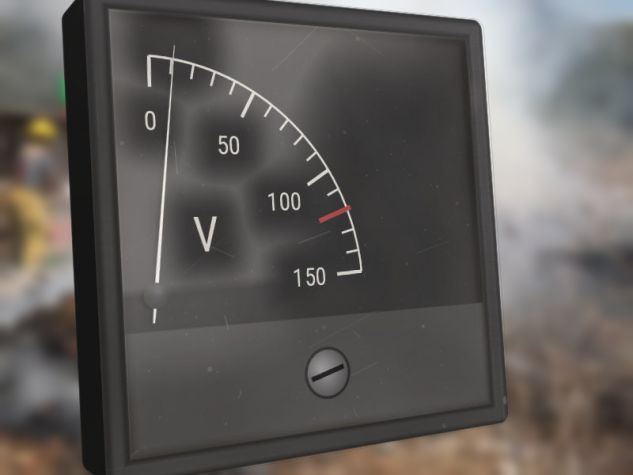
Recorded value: 10; V
